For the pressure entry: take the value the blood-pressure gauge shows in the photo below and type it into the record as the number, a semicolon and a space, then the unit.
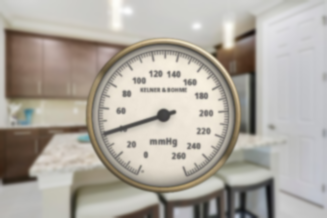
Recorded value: 40; mmHg
